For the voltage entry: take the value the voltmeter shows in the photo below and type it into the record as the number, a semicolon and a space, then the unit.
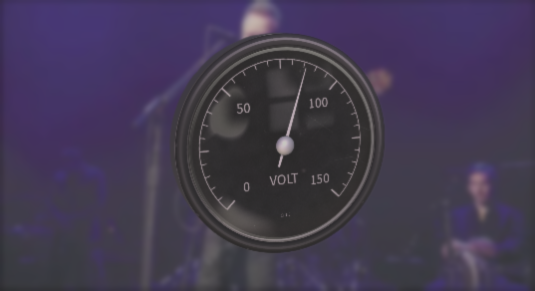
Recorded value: 85; V
